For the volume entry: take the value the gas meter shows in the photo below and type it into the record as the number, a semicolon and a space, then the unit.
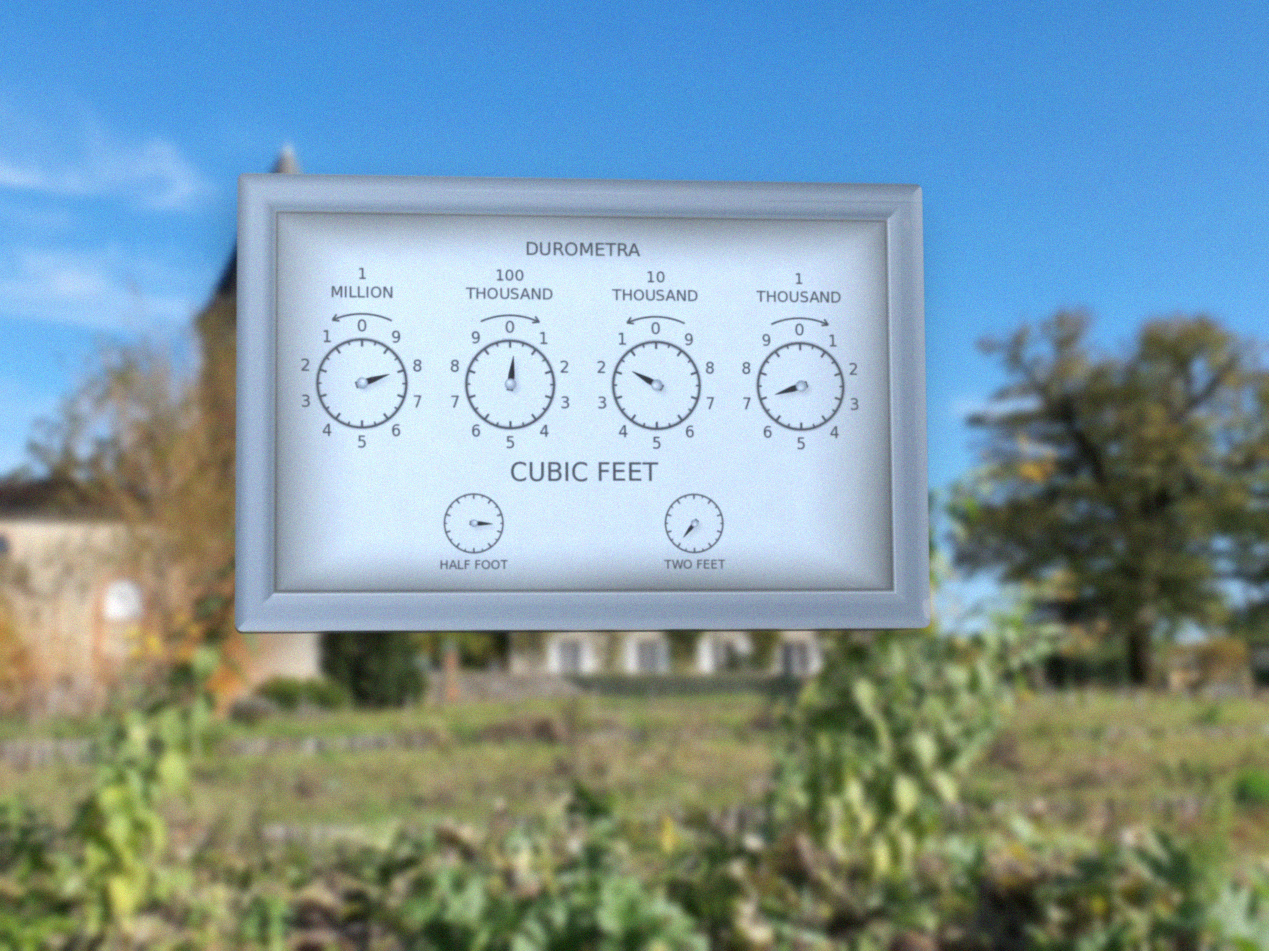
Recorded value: 801700; ft³
